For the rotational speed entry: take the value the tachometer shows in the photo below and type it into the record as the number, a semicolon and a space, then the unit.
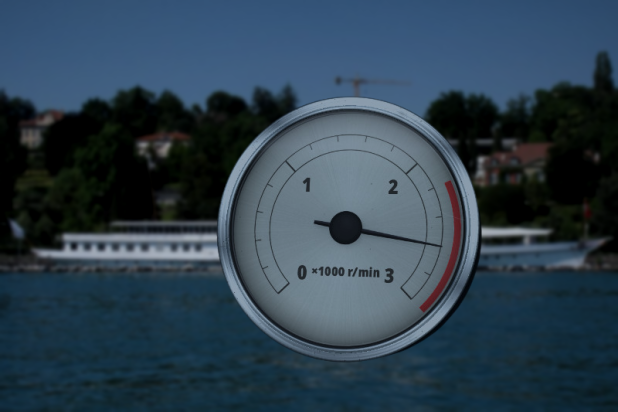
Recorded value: 2600; rpm
